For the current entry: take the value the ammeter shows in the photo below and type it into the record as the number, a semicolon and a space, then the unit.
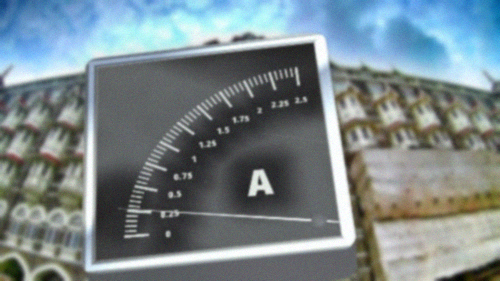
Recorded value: 0.25; A
